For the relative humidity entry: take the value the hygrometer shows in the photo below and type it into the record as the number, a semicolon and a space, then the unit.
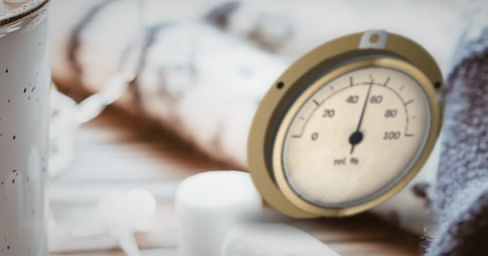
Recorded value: 50; %
